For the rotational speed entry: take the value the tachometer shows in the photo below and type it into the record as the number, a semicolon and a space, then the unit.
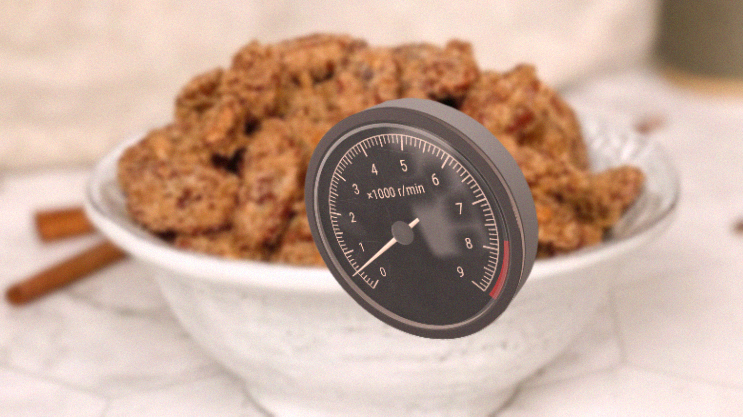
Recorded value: 500; rpm
